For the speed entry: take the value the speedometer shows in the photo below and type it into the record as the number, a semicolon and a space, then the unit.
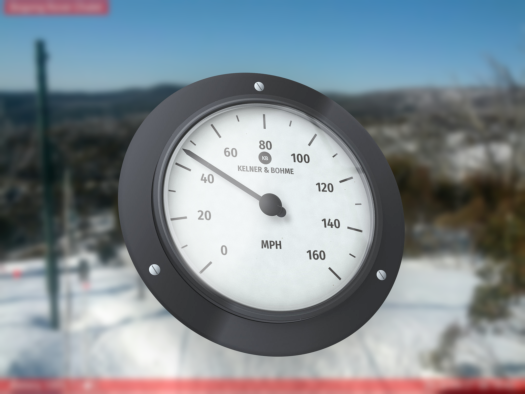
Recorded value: 45; mph
